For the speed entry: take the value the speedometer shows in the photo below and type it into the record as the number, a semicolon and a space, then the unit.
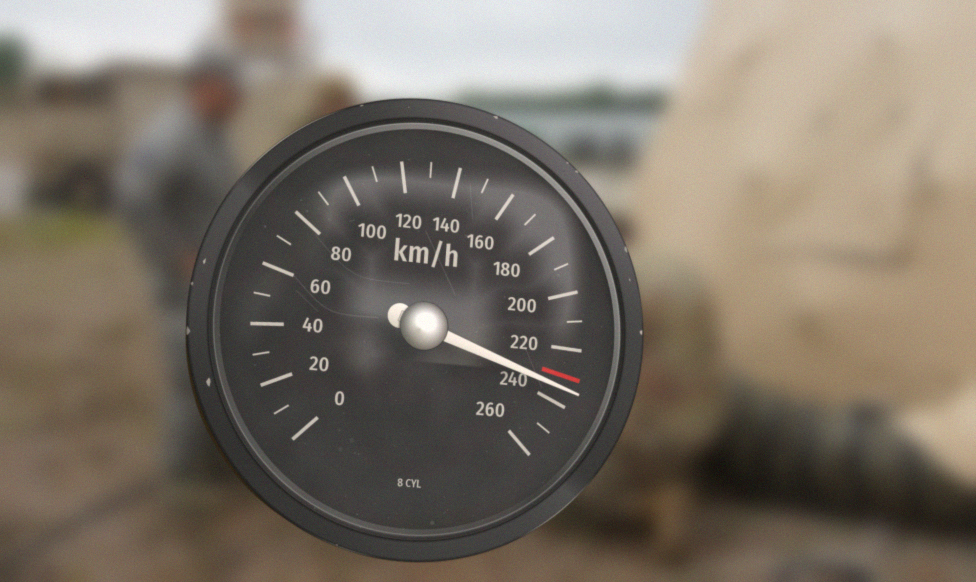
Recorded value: 235; km/h
